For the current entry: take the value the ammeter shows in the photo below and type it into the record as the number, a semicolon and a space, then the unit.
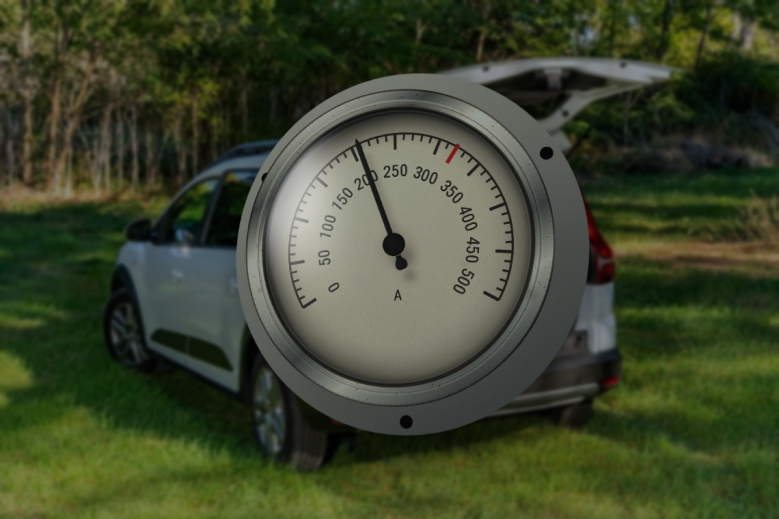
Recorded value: 210; A
